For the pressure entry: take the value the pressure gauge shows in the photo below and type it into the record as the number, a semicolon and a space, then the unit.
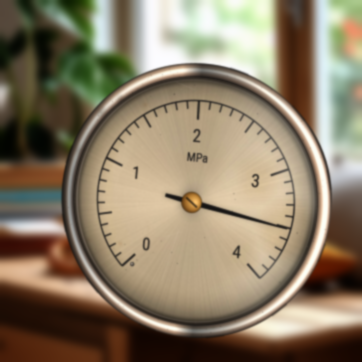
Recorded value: 3.5; MPa
